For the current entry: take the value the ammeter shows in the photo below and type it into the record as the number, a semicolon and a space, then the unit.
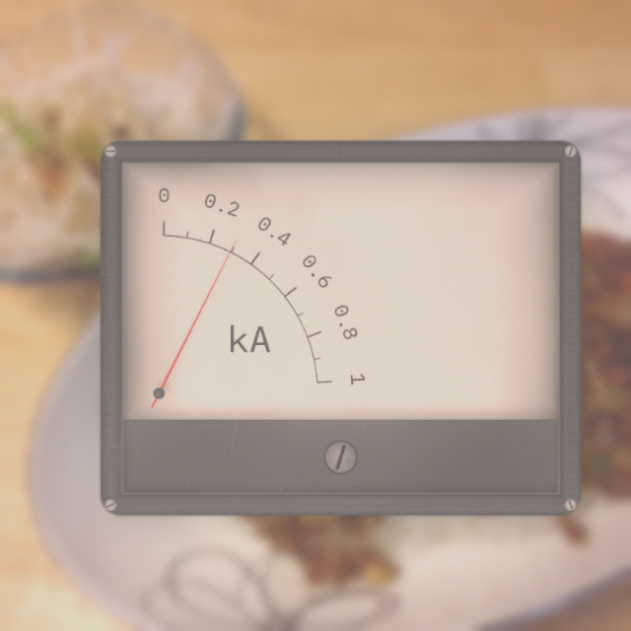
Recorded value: 0.3; kA
